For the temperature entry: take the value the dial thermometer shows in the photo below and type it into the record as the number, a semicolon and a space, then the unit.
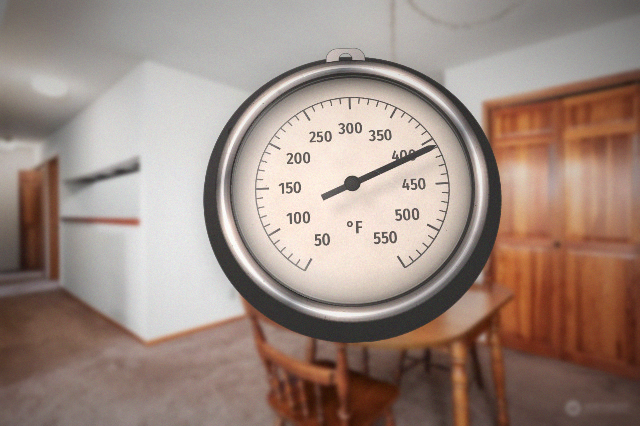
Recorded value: 410; °F
